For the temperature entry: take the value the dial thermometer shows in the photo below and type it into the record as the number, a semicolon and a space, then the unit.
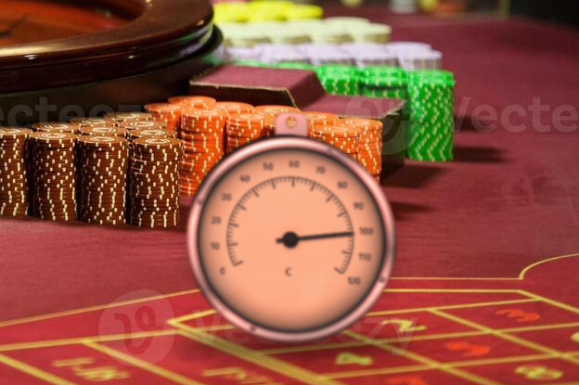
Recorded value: 100; °C
